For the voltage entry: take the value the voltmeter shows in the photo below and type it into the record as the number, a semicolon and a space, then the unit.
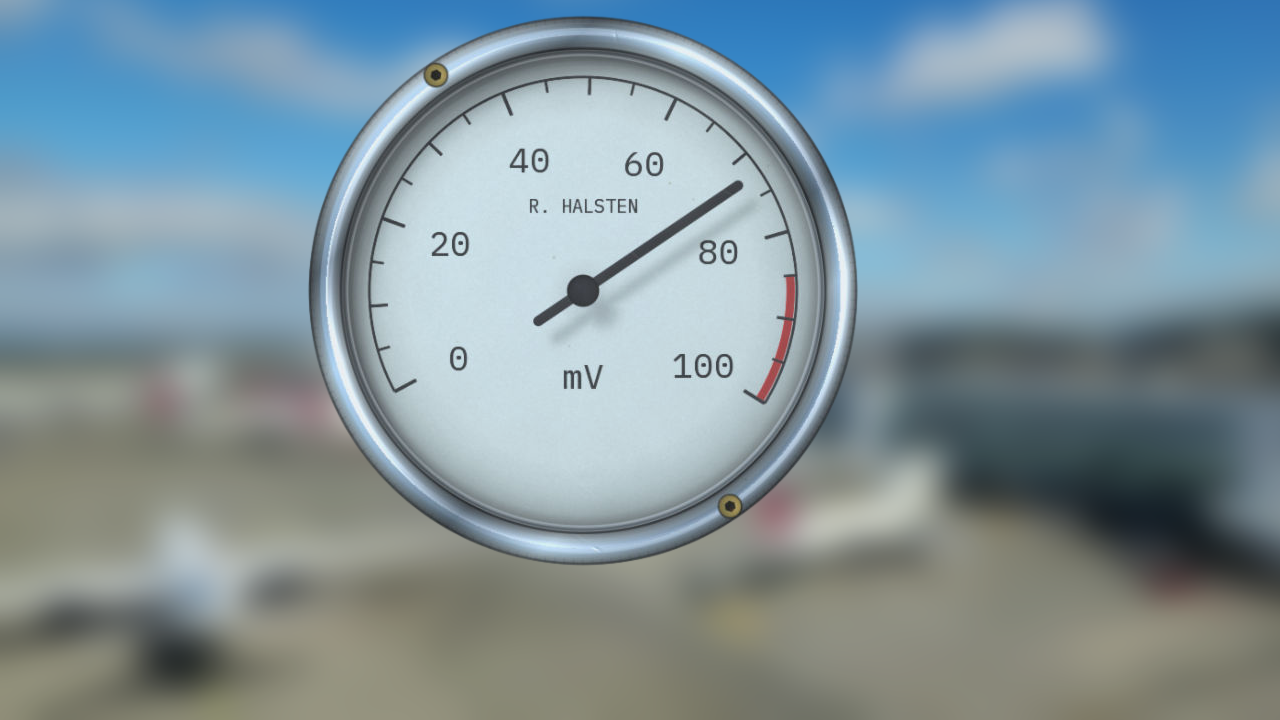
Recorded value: 72.5; mV
